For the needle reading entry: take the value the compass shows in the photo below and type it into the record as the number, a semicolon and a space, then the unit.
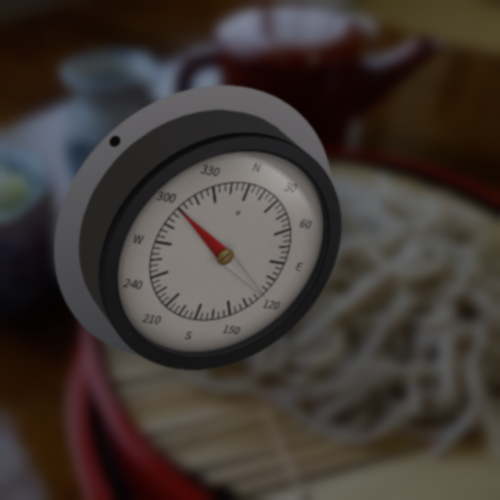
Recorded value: 300; °
